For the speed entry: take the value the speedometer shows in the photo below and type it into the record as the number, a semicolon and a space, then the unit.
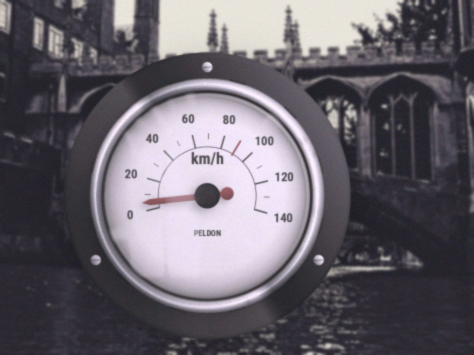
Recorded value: 5; km/h
